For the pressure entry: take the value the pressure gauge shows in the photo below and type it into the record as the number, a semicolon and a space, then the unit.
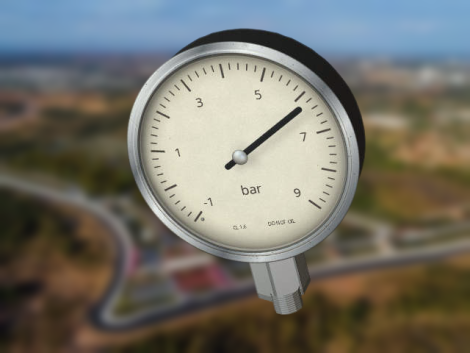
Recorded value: 6.2; bar
